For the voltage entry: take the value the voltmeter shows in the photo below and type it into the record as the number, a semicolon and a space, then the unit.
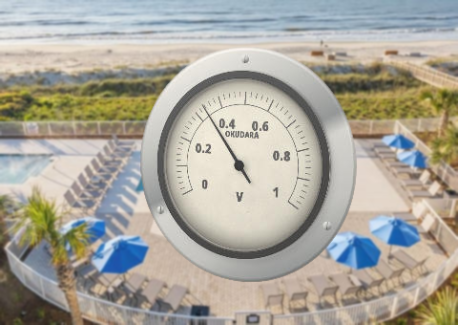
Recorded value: 0.34; V
